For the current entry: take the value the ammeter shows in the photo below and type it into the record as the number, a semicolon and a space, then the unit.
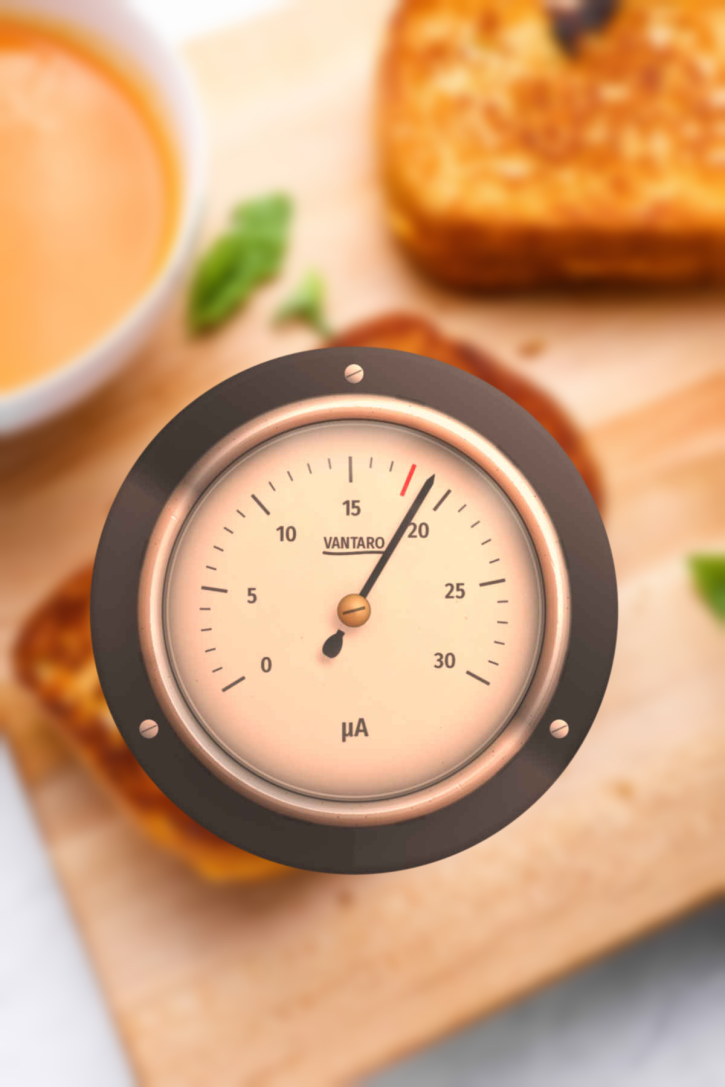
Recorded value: 19; µA
